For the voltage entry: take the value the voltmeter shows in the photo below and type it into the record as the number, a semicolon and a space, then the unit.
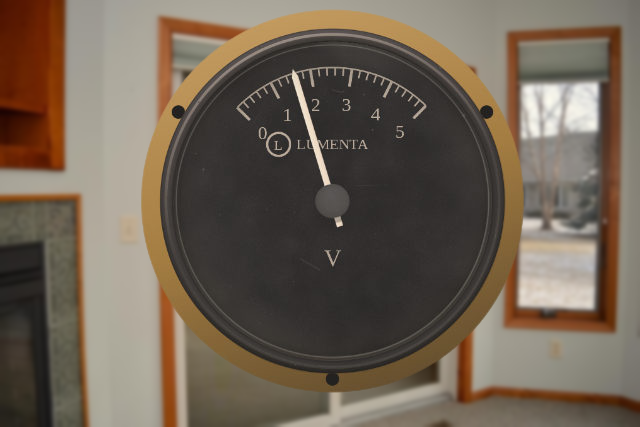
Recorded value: 1.6; V
